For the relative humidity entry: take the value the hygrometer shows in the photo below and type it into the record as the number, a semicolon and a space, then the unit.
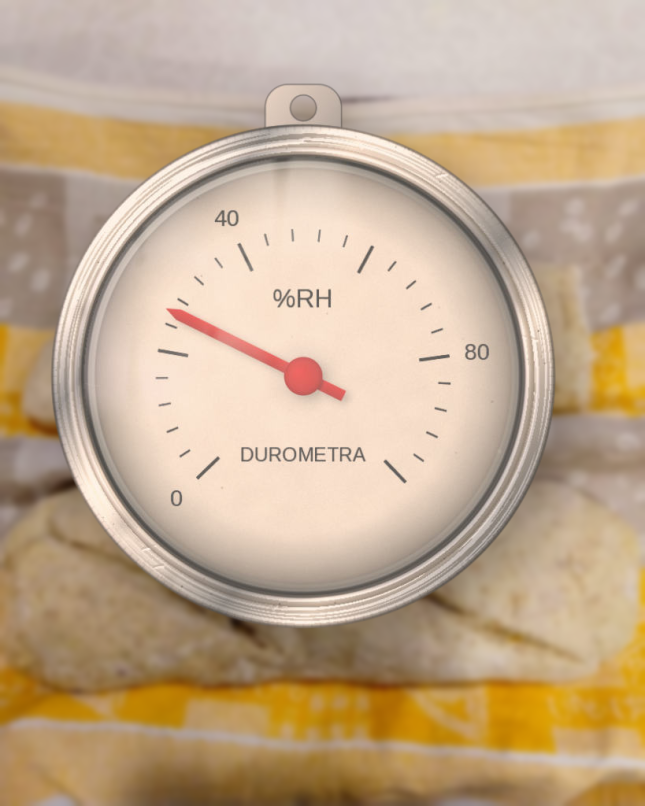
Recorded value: 26; %
